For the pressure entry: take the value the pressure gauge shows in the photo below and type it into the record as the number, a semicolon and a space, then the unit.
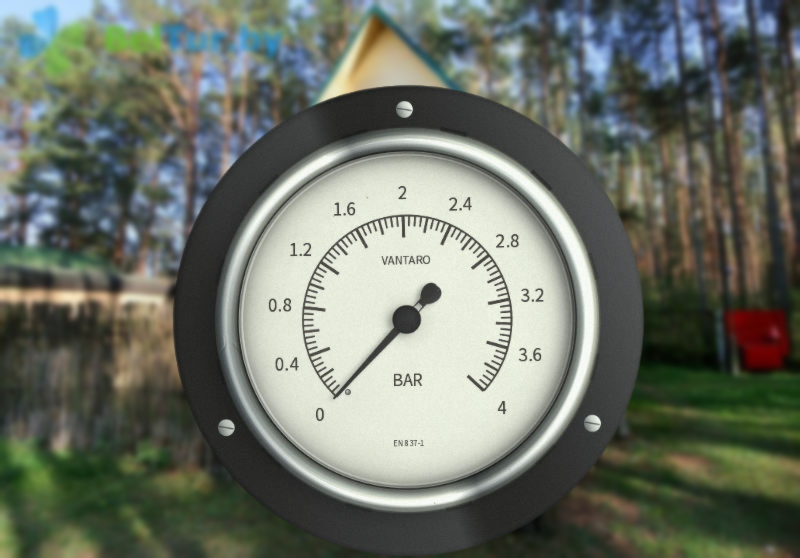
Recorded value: 0; bar
